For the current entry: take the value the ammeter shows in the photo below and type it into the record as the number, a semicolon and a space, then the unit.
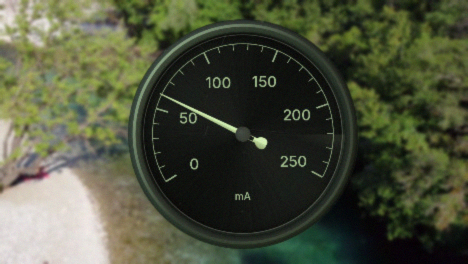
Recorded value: 60; mA
